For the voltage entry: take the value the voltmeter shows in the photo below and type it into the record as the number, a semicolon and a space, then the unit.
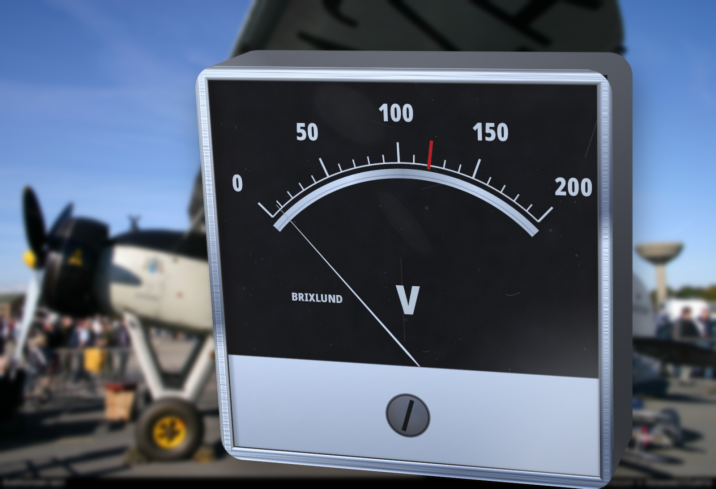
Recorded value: 10; V
